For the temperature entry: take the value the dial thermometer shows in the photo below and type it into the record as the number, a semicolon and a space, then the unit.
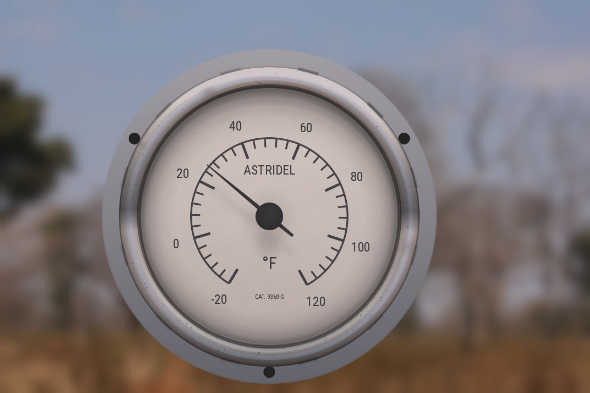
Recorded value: 26; °F
